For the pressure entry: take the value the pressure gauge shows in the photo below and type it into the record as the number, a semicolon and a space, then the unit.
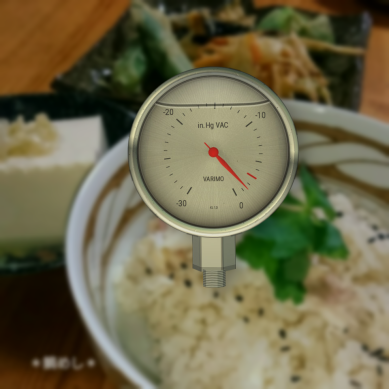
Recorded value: -1.5; inHg
